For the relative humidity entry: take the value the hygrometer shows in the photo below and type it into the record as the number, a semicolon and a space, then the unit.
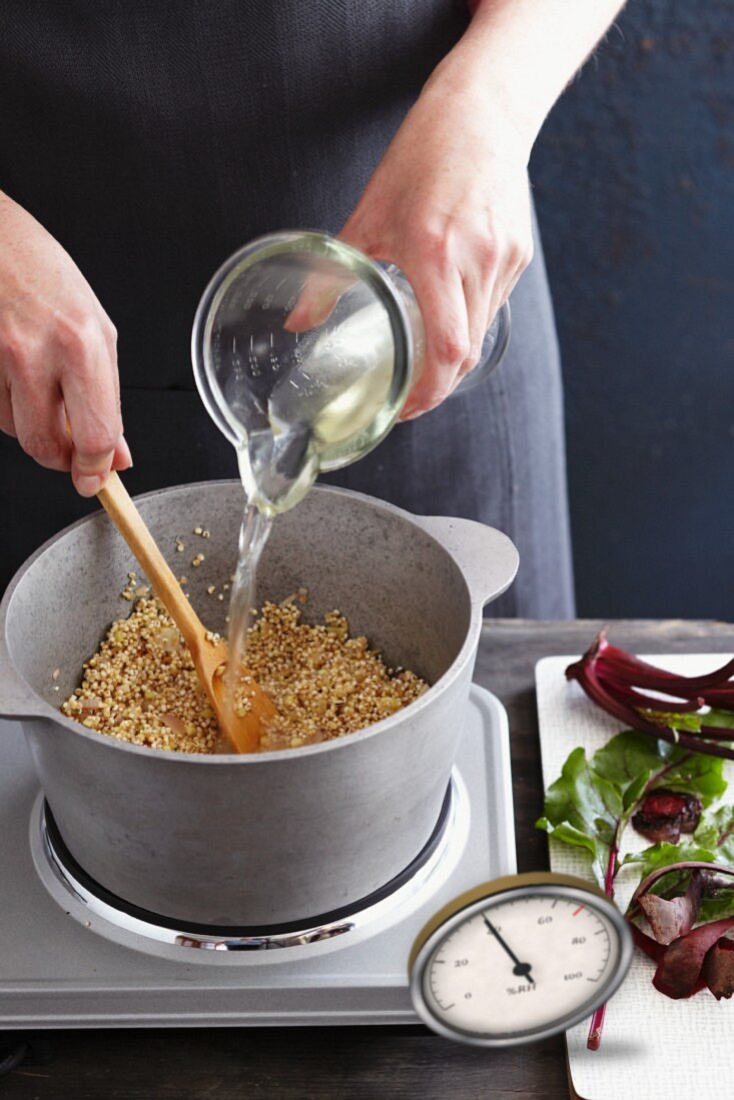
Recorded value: 40; %
